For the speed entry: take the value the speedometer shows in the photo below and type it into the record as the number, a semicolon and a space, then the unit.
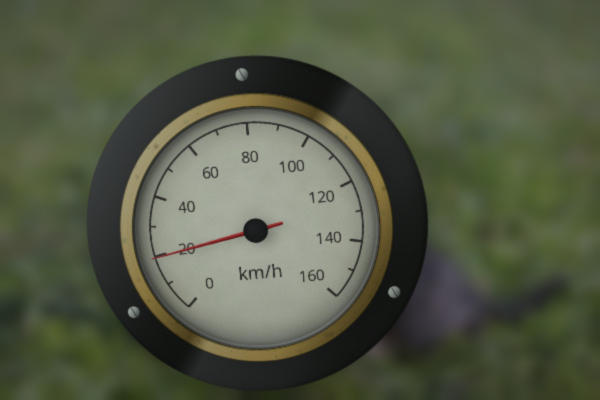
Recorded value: 20; km/h
